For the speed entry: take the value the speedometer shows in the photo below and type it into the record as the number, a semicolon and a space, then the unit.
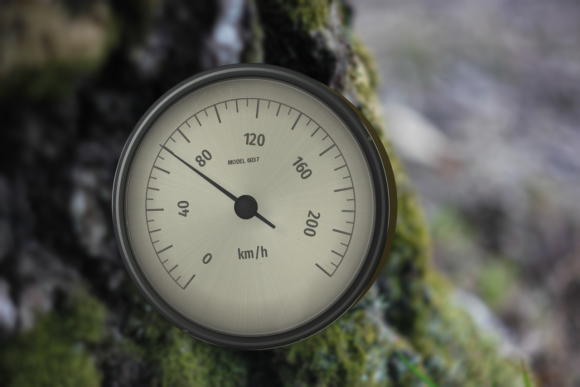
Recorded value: 70; km/h
